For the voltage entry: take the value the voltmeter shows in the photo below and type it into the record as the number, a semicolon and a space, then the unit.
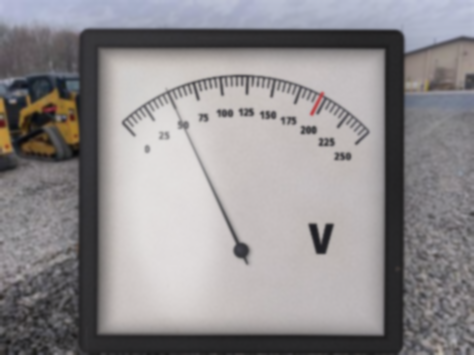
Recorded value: 50; V
